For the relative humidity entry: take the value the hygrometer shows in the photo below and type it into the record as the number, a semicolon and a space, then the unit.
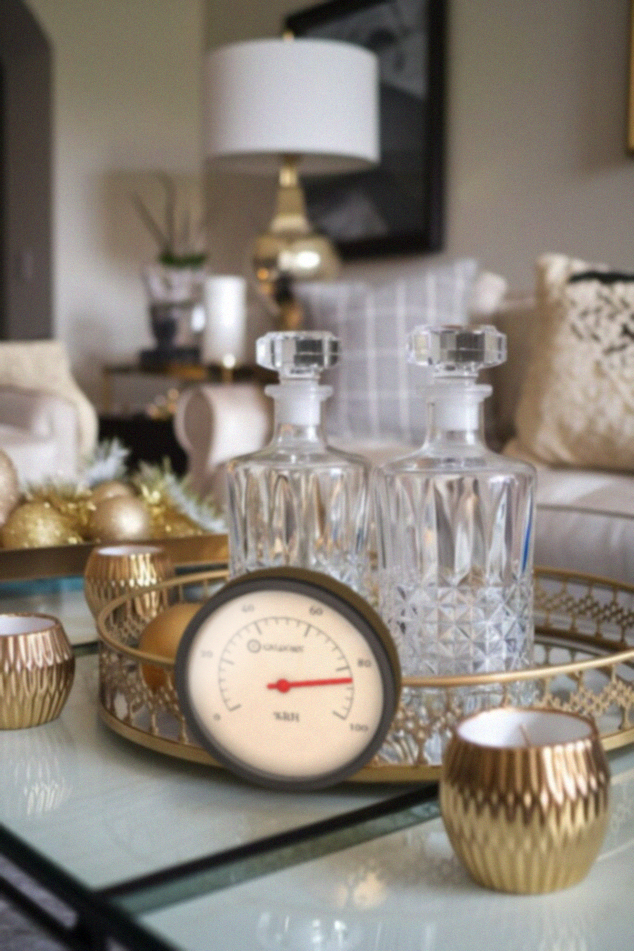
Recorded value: 84; %
